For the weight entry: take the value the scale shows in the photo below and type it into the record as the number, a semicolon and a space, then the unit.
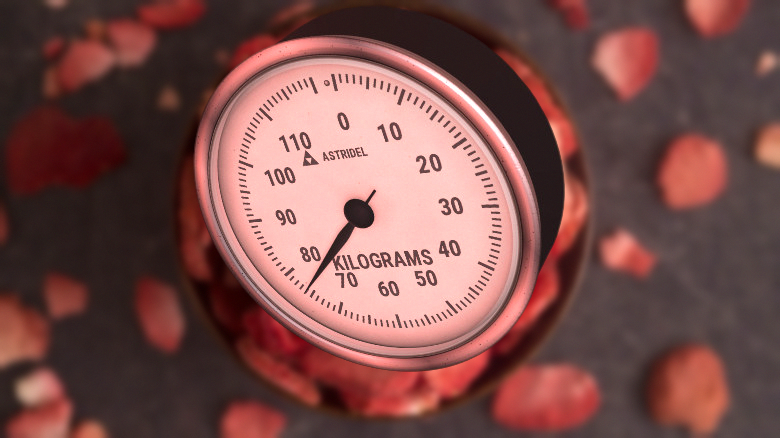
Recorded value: 76; kg
